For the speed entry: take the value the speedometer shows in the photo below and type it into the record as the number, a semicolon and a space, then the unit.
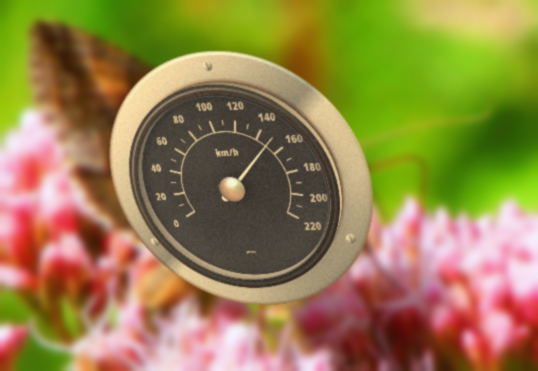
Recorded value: 150; km/h
